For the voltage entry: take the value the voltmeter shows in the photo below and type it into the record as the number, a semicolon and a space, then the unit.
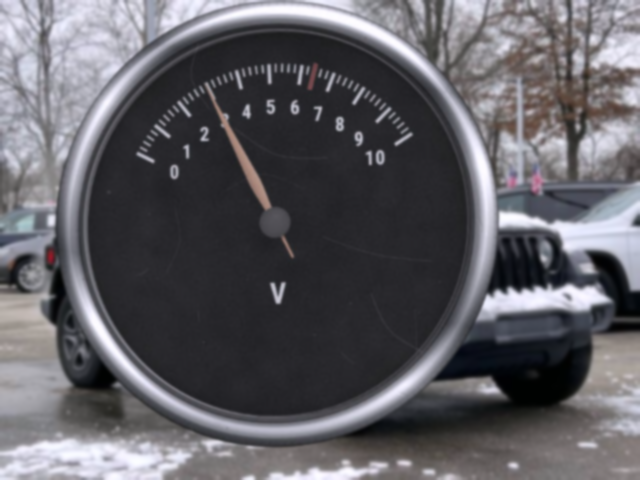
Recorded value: 3; V
